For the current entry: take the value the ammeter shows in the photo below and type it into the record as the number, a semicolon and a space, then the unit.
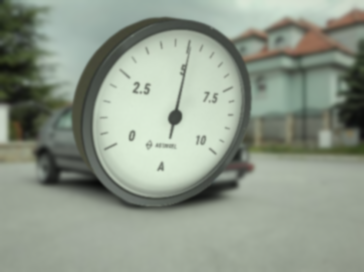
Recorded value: 5; A
